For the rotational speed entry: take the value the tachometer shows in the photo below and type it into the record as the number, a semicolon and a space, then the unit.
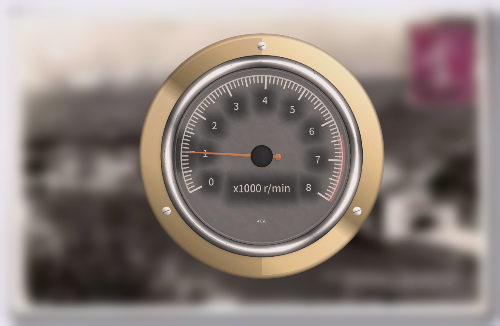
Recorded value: 1000; rpm
